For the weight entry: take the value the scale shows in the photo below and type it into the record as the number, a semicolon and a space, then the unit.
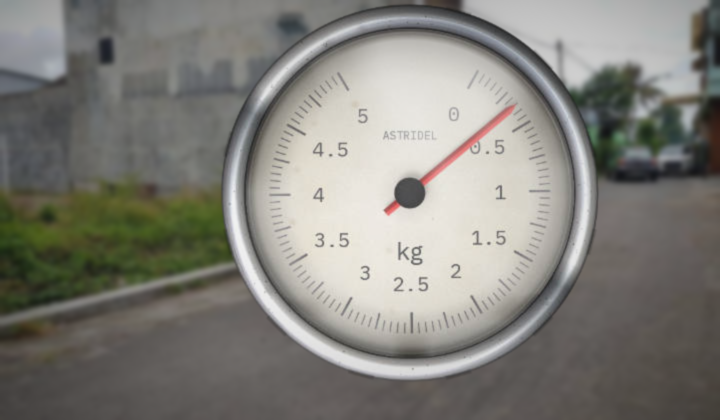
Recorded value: 0.35; kg
